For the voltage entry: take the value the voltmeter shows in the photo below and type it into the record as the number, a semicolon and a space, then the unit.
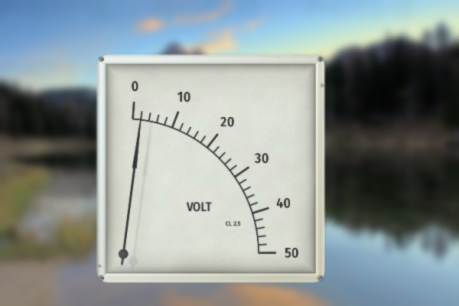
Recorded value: 2; V
